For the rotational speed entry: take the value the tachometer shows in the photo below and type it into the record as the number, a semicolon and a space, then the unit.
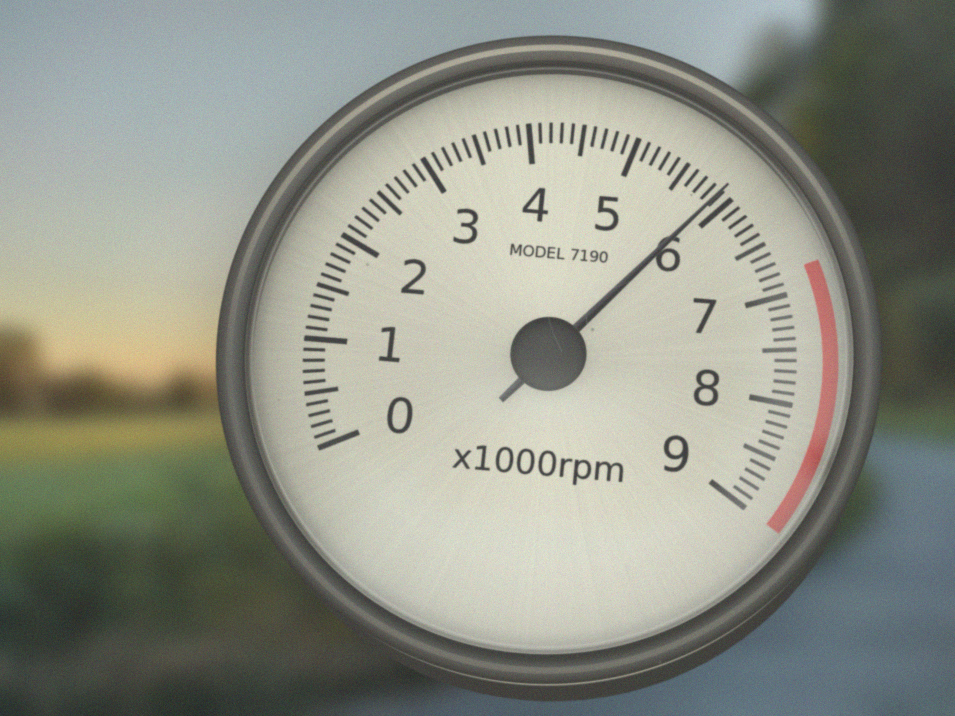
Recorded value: 5900; rpm
